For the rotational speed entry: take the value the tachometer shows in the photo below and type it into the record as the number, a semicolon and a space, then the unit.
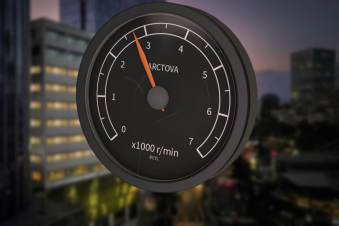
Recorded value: 2750; rpm
